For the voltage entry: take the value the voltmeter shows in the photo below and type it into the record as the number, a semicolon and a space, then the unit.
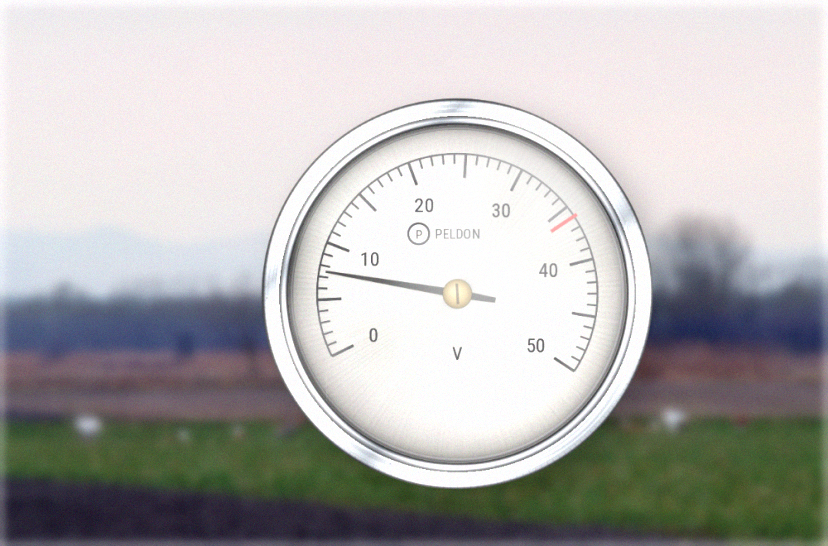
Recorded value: 7.5; V
